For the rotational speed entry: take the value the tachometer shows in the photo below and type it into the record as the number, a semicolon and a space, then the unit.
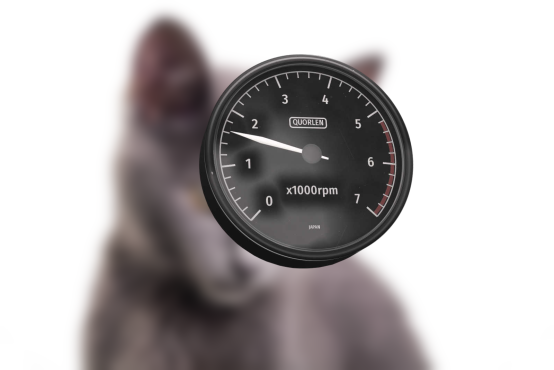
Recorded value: 1600; rpm
